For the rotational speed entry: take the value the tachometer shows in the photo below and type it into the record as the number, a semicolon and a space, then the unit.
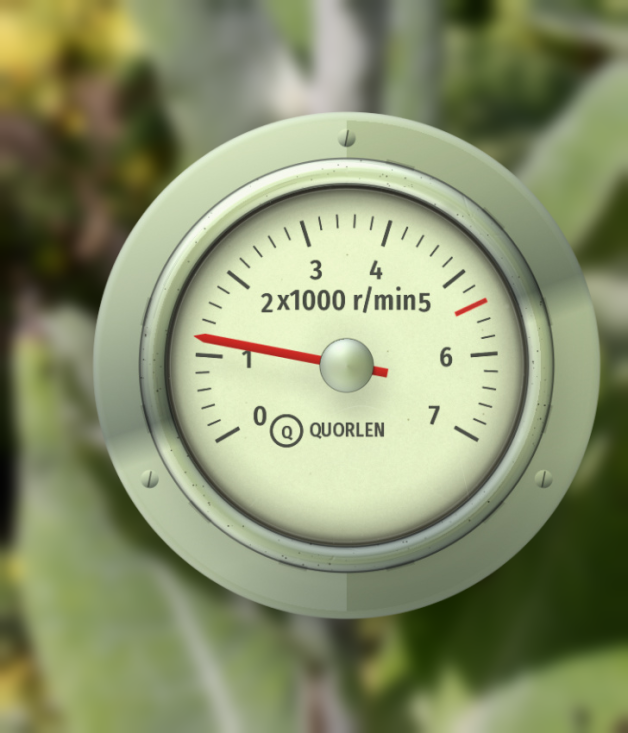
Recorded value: 1200; rpm
